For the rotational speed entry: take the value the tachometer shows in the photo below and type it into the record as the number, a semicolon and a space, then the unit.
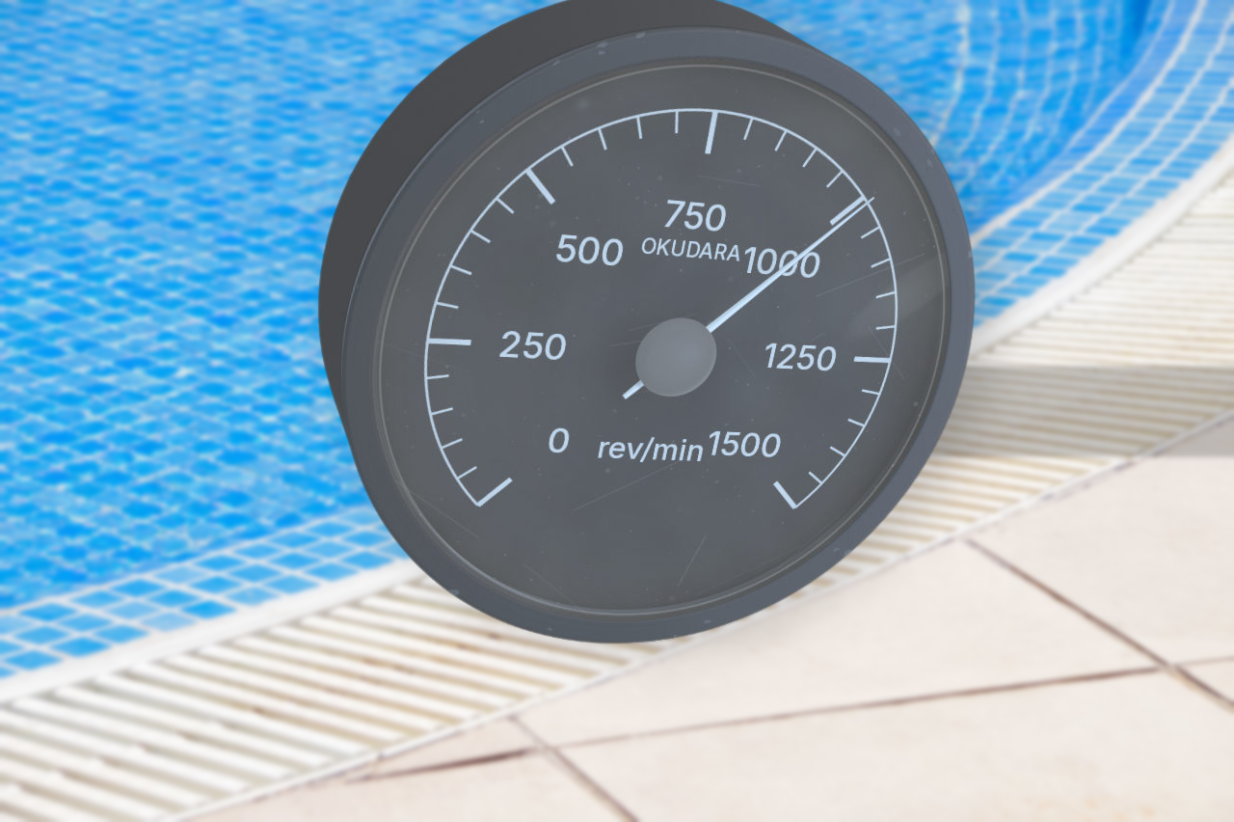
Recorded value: 1000; rpm
